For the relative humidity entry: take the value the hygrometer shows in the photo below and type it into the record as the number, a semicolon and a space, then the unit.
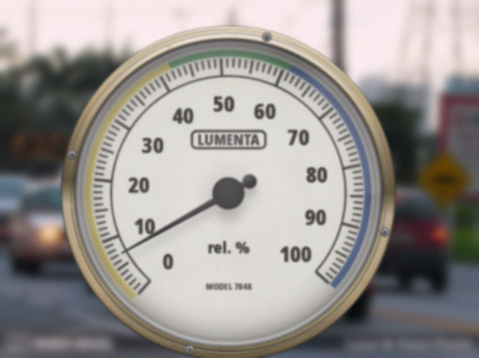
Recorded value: 7; %
